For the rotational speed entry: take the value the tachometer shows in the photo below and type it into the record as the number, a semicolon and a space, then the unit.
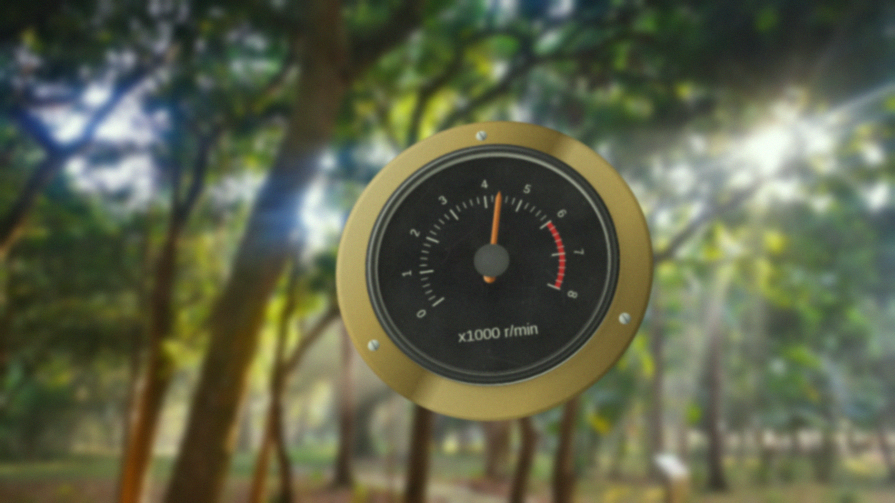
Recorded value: 4400; rpm
